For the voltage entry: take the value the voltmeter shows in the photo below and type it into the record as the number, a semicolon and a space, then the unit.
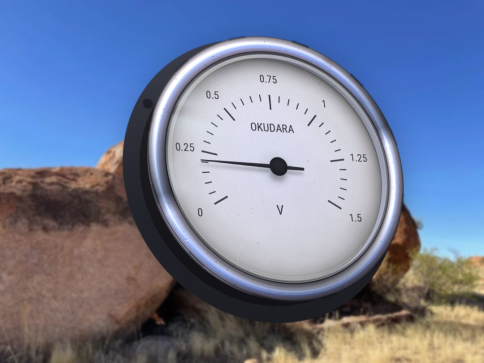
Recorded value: 0.2; V
